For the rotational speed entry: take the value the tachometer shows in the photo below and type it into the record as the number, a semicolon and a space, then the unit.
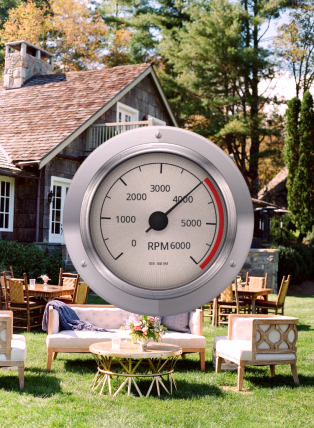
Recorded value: 4000; rpm
